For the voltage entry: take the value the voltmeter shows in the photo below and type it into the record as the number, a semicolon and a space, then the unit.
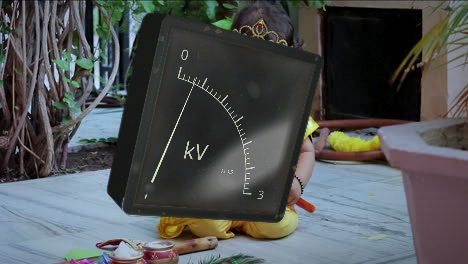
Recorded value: 0.3; kV
